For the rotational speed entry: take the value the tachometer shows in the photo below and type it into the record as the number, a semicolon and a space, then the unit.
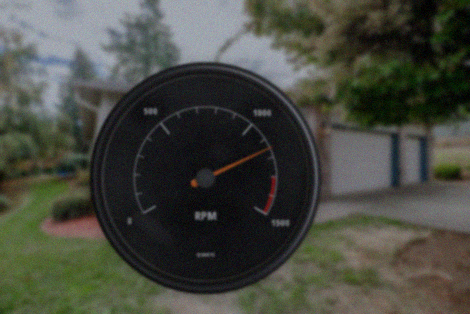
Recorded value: 1150; rpm
